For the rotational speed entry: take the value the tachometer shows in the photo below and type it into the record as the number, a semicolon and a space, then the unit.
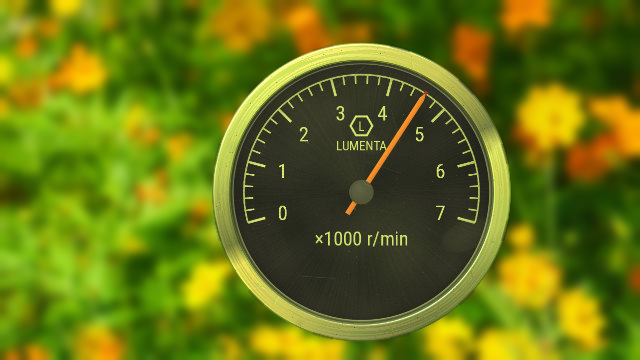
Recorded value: 4600; rpm
